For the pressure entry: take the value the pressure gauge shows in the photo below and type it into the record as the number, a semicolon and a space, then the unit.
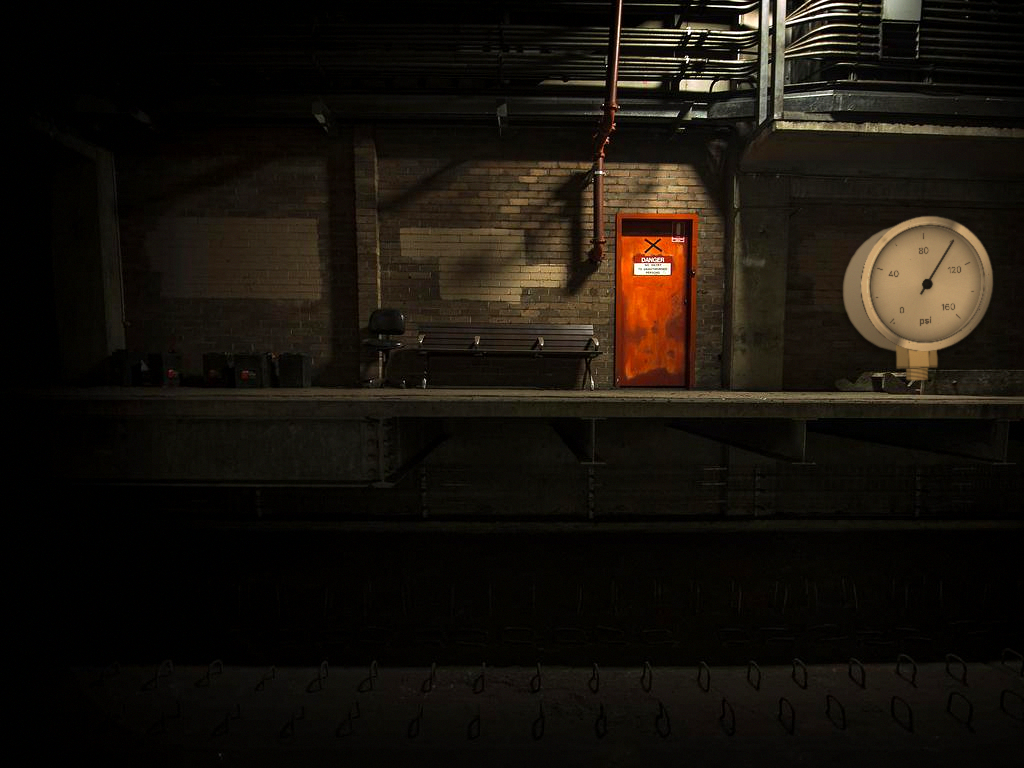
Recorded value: 100; psi
